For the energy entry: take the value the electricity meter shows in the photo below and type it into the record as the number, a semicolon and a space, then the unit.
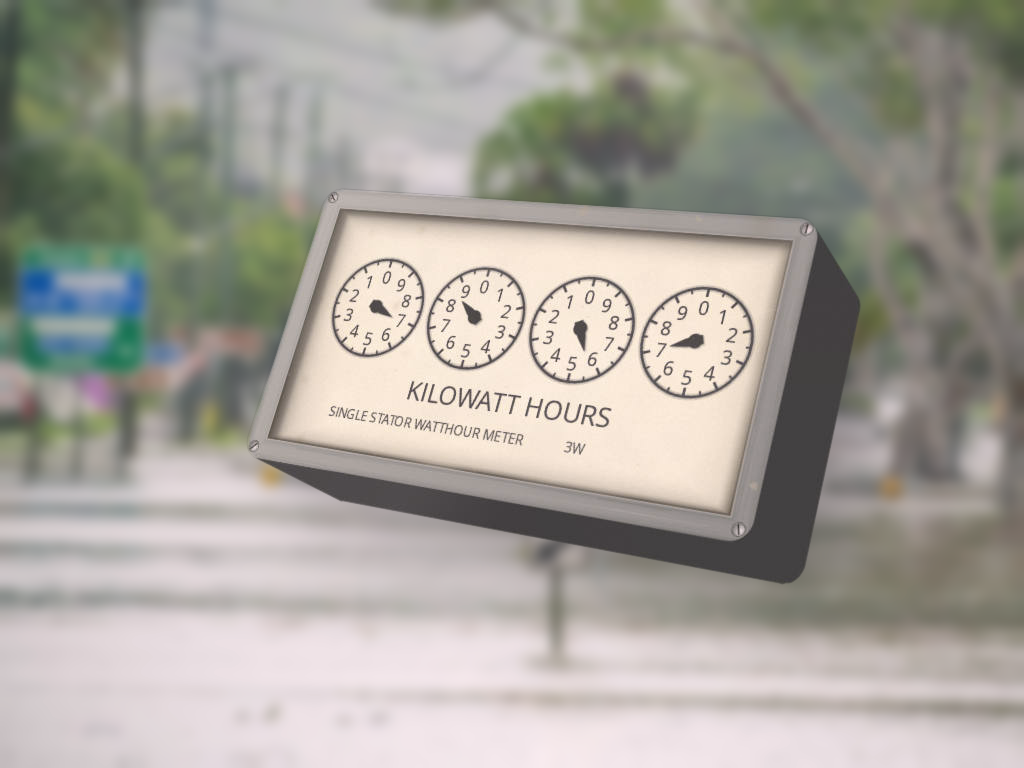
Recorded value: 6857; kWh
